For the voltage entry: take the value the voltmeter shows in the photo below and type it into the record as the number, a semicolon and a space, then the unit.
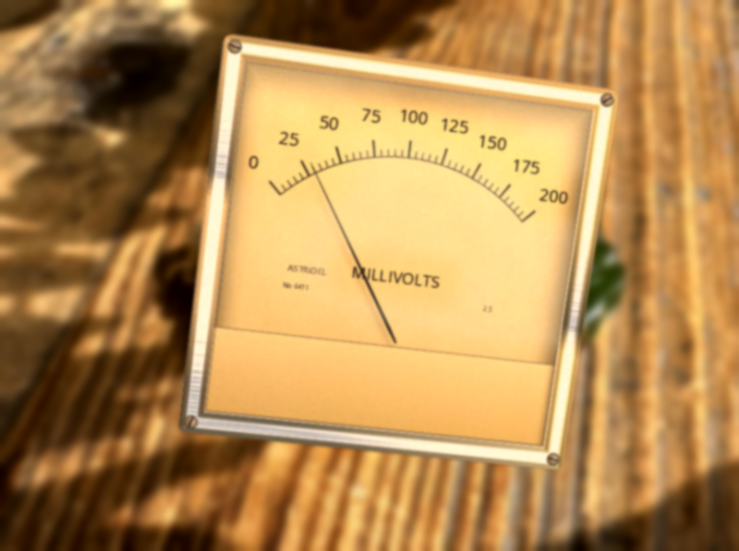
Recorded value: 30; mV
